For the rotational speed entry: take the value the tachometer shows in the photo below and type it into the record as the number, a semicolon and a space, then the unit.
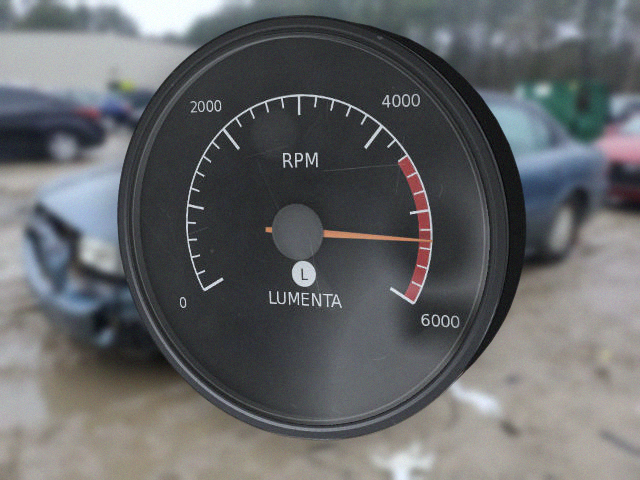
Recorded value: 5300; rpm
